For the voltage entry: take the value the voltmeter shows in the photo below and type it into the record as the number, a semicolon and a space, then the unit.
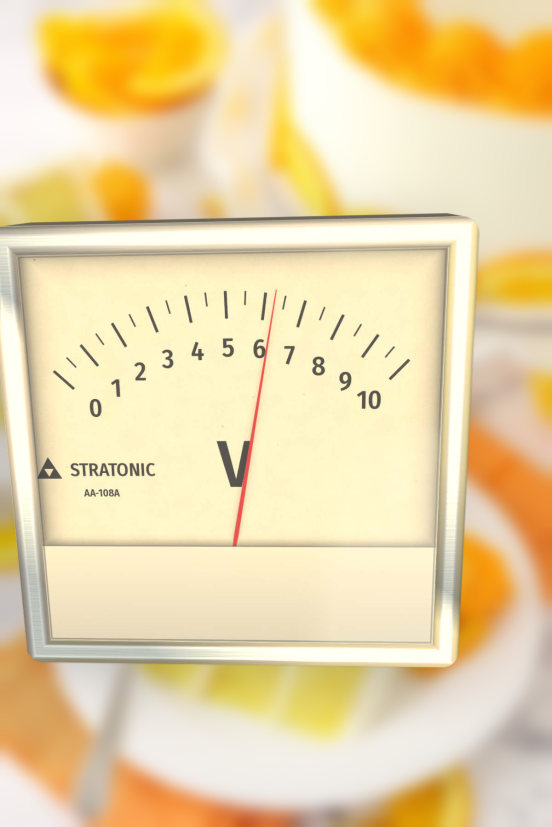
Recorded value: 6.25; V
